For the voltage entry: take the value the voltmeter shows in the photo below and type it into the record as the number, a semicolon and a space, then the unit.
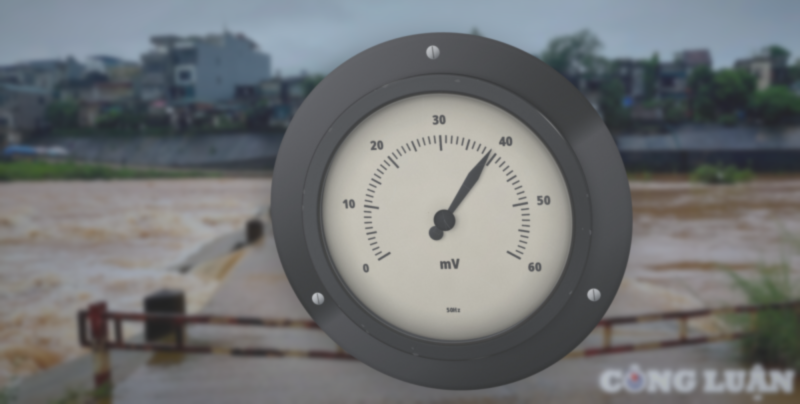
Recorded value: 39; mV
